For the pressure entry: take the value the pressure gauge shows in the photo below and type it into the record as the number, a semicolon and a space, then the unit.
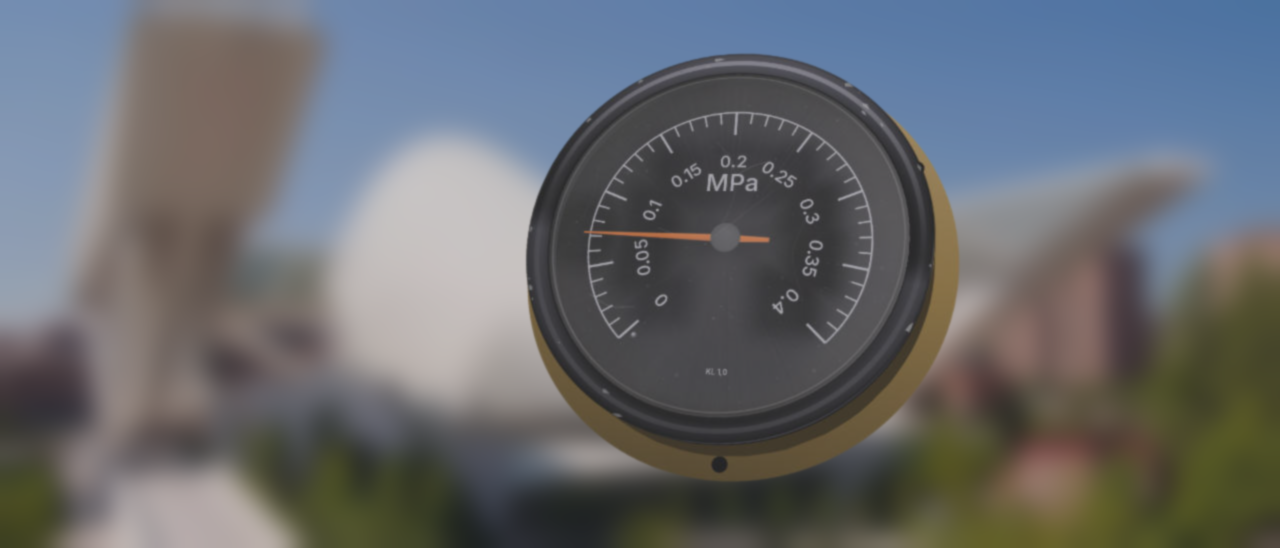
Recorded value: 0.07; MPa
